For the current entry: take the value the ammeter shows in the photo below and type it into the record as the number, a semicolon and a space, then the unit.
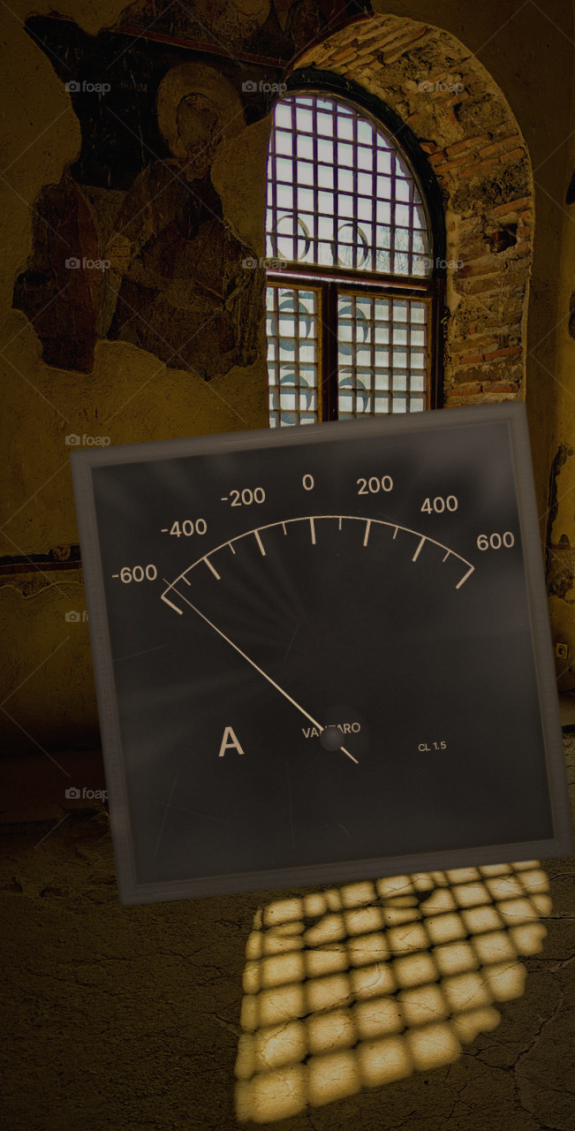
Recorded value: -550; A
